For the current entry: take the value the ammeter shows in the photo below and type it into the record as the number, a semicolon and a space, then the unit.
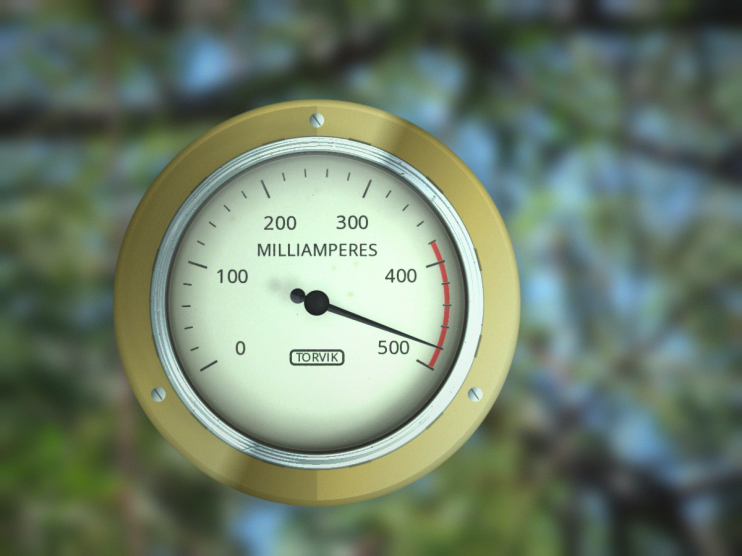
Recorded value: 480; mA
